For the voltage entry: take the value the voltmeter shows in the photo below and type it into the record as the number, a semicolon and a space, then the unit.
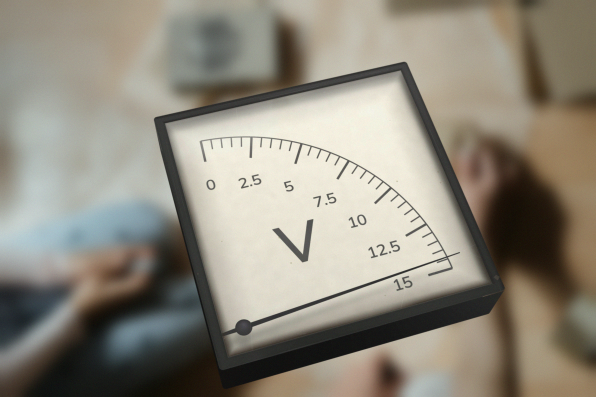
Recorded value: 14.5; V
